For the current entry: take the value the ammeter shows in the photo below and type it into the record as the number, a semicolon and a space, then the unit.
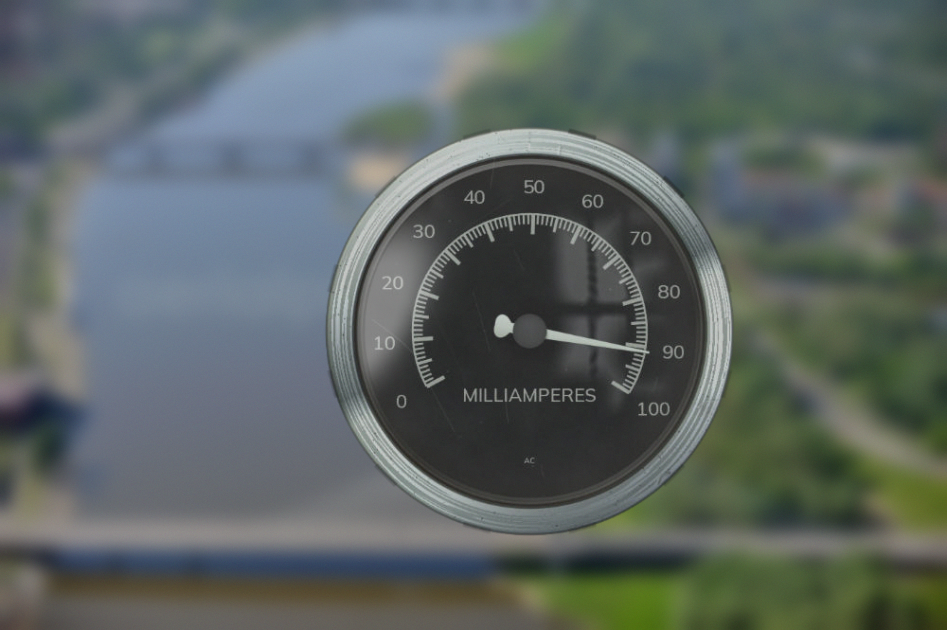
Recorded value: 91; mA
